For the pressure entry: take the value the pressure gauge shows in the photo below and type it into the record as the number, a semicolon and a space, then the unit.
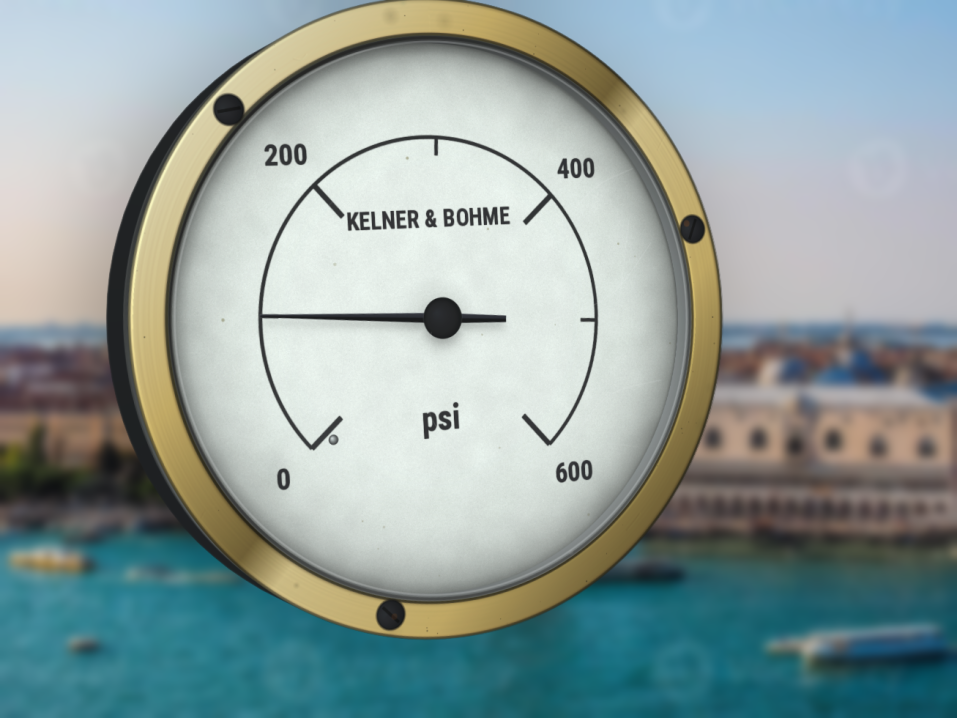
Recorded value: 100; psi
